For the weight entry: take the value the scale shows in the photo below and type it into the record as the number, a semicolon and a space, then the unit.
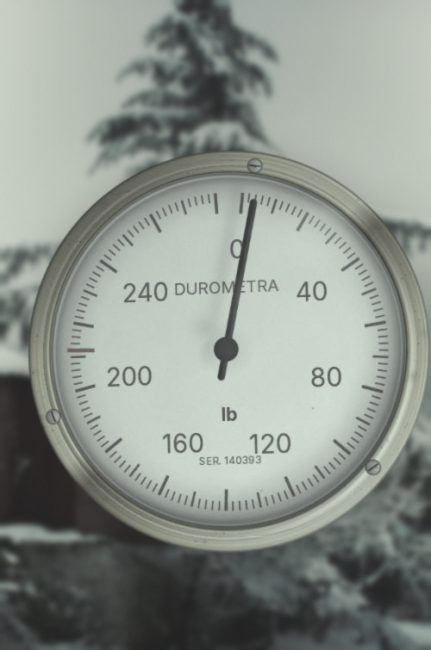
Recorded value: 4; lb
